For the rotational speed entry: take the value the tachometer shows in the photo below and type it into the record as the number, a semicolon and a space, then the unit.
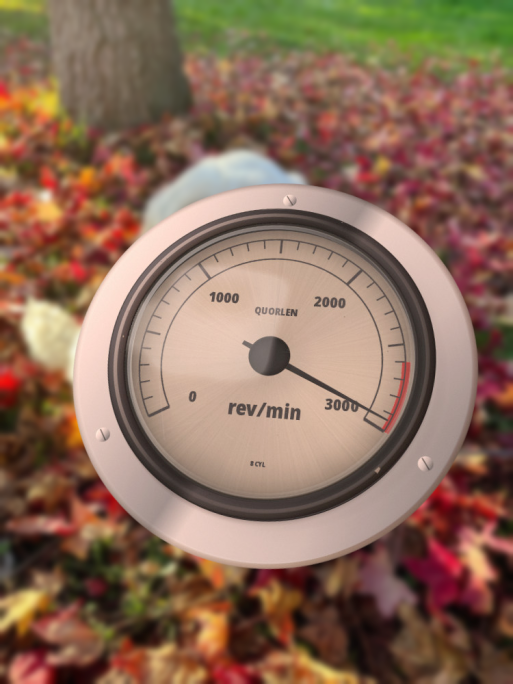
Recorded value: 2950; rpm
